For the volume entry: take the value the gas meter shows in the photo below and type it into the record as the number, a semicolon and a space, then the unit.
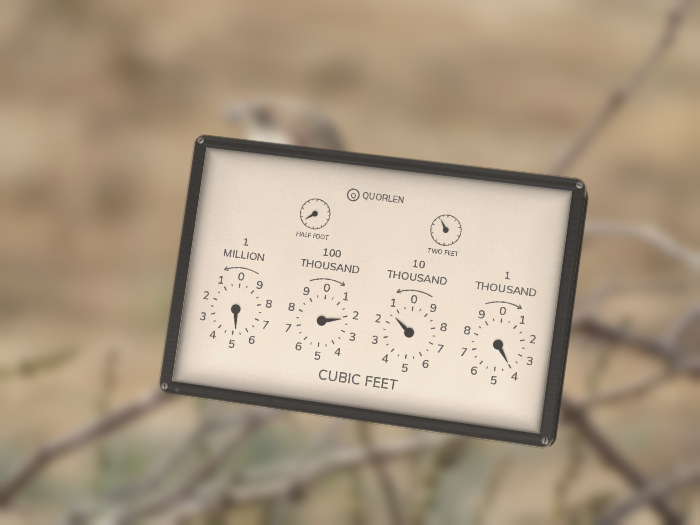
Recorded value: 521400; ft³
